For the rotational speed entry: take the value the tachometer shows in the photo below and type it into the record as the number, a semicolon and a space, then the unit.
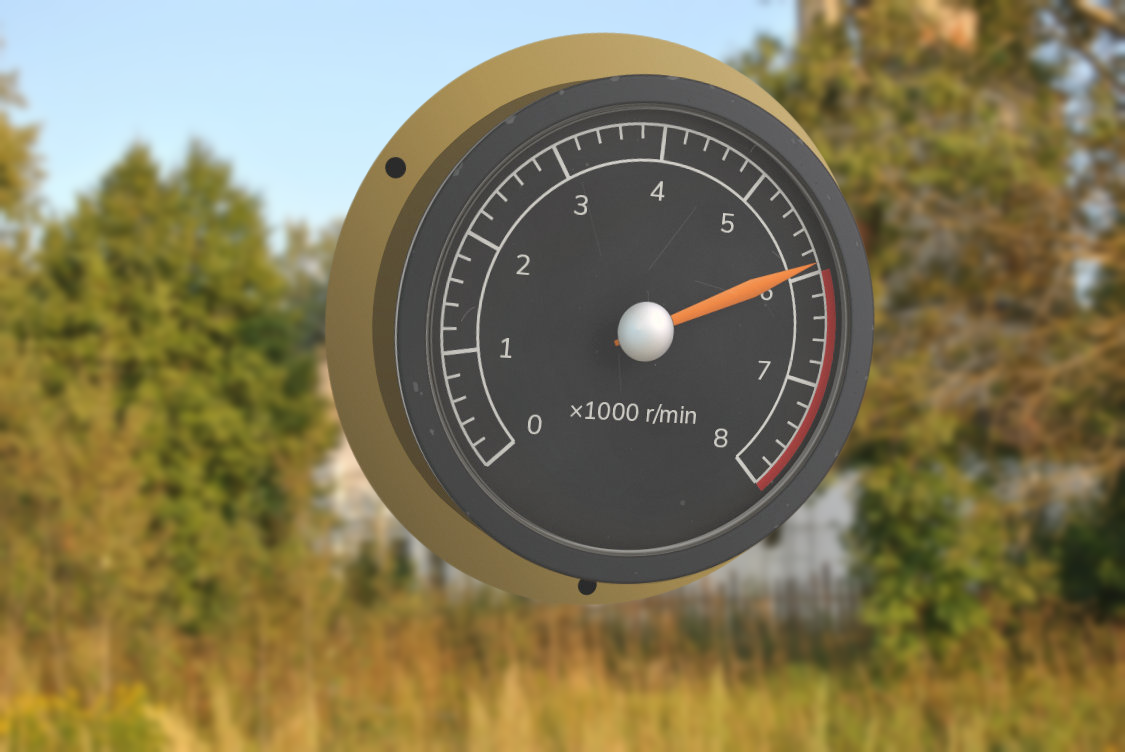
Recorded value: 5900; rpm
